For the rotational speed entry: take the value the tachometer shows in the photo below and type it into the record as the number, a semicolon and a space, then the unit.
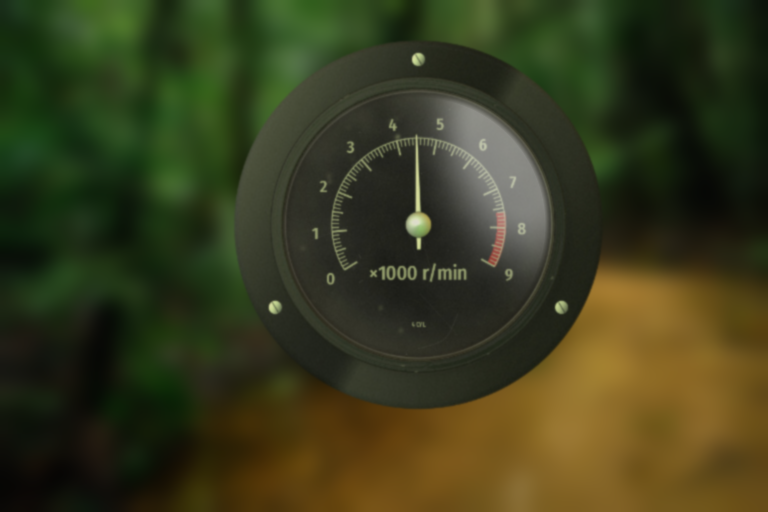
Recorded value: 4500; rpm
